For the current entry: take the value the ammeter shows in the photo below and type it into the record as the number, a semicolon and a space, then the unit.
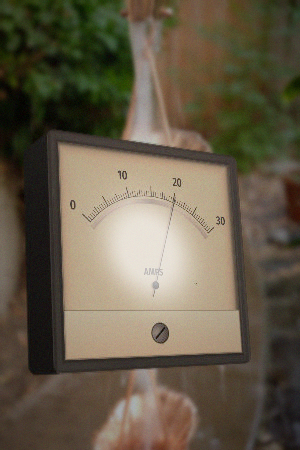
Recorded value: 20; A
